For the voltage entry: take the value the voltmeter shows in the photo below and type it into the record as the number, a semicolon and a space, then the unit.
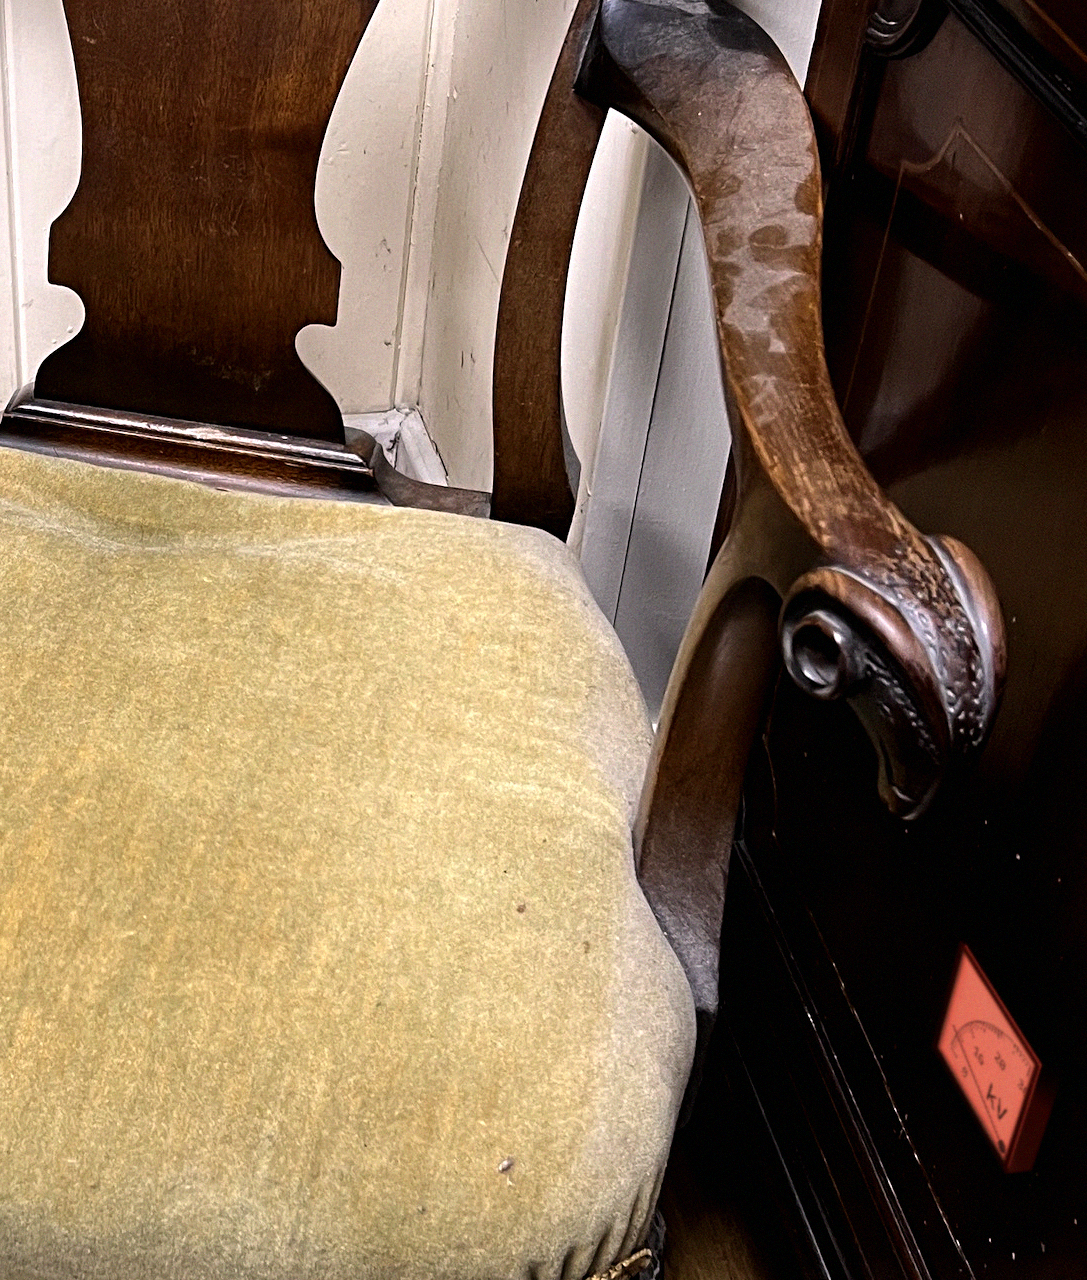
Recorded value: 5; kV
